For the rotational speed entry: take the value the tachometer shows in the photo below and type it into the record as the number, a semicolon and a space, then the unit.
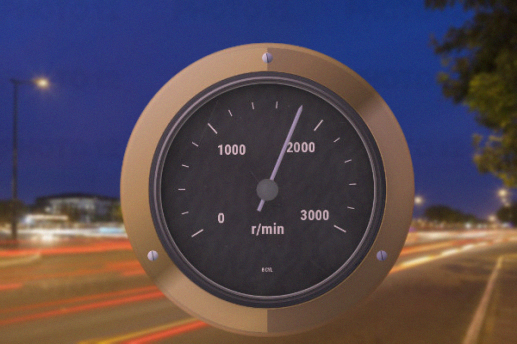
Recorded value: 1800; rpm
